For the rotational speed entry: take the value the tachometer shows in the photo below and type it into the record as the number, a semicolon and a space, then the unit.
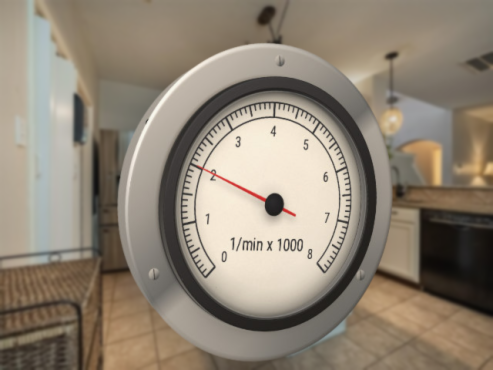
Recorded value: 2000; rpm
